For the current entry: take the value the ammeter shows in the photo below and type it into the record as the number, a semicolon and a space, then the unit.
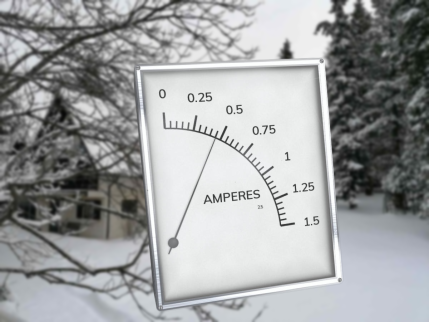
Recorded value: 0.45; A
